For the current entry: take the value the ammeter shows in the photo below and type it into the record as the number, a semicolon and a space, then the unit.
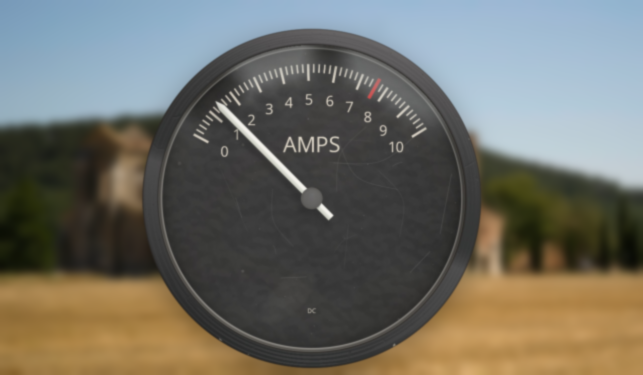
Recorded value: 1.4; A
